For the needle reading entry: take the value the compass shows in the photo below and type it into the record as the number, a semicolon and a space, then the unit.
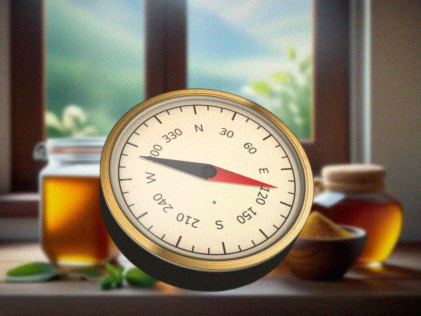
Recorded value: 110; °
